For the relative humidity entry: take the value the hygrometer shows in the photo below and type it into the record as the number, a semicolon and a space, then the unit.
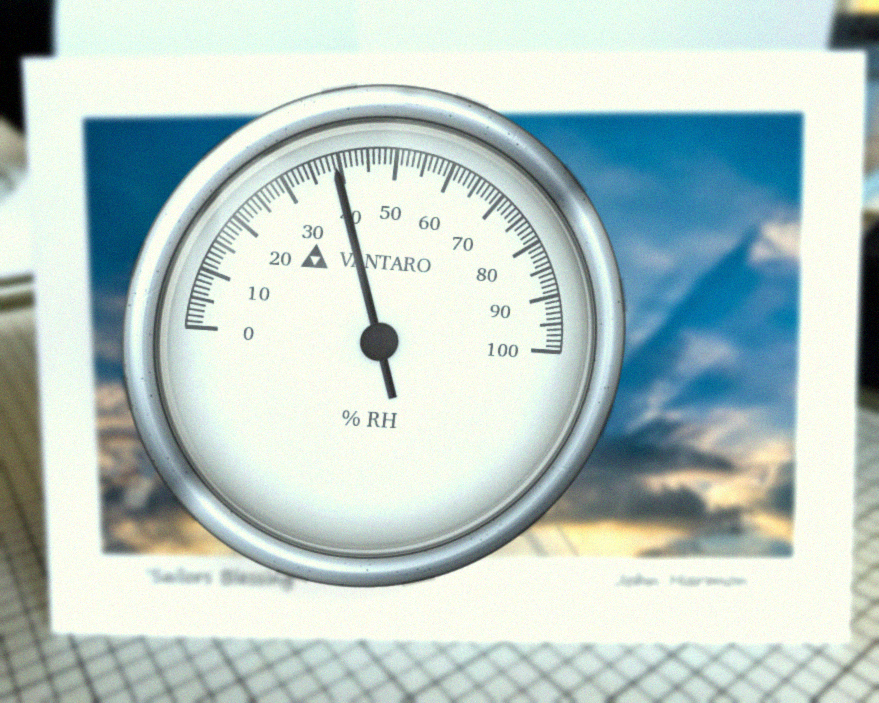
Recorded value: 39; %
